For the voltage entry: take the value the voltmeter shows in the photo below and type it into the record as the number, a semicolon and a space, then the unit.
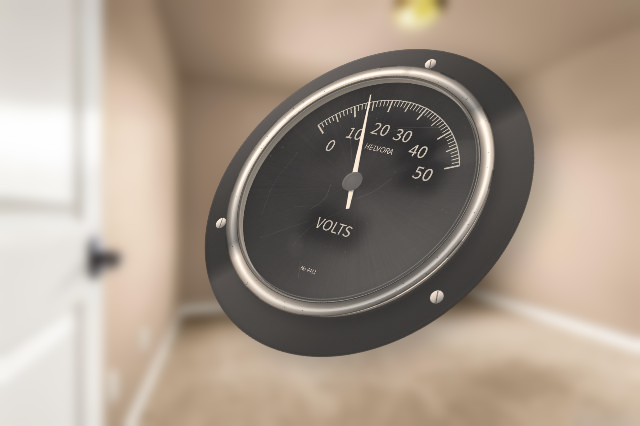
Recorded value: 15; V
